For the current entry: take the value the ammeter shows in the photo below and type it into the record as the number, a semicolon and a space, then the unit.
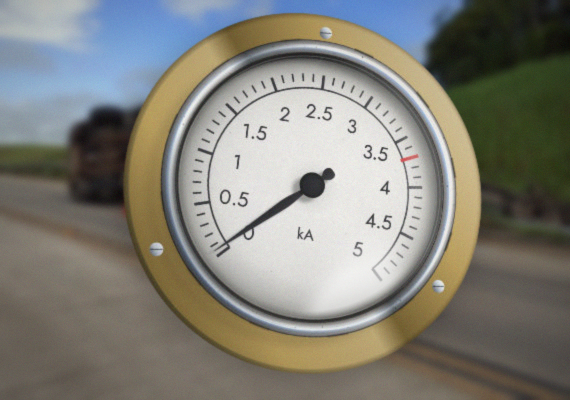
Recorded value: 0.05; kA
